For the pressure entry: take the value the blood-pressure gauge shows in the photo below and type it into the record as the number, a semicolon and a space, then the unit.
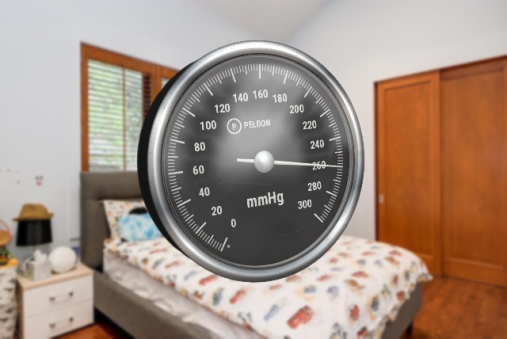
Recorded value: 260; mmHg
